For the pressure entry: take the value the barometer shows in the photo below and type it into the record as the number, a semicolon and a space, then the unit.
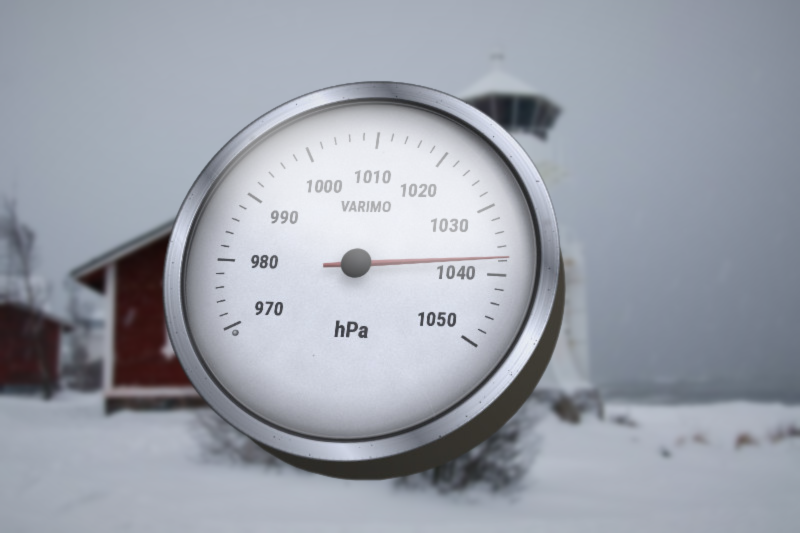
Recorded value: 1038; hPa
